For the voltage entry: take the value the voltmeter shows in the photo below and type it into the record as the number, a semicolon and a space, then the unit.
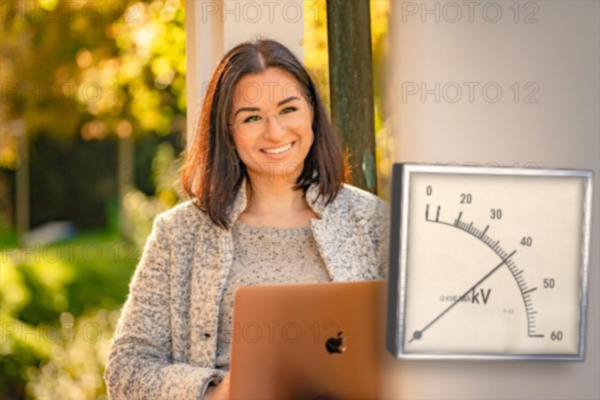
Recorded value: 40; kV
